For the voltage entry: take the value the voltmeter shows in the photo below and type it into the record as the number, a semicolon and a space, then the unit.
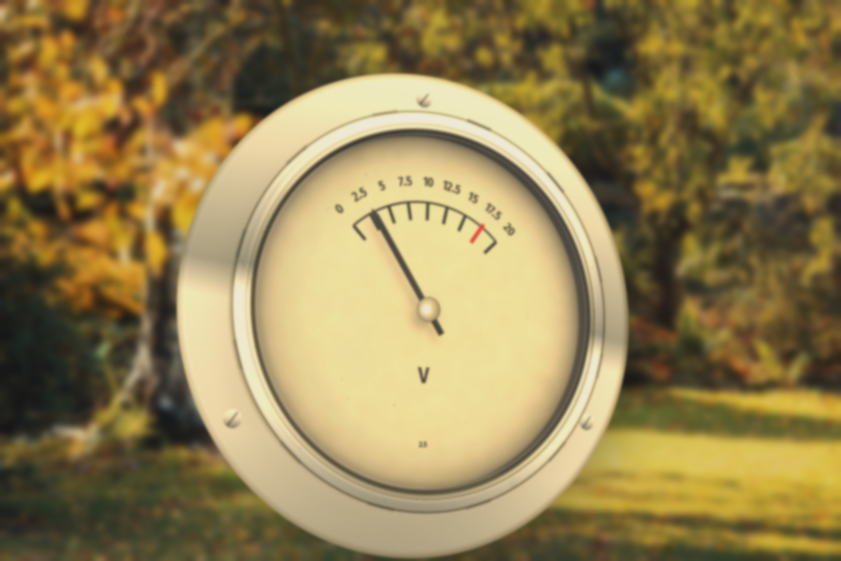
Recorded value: 2.5; V
